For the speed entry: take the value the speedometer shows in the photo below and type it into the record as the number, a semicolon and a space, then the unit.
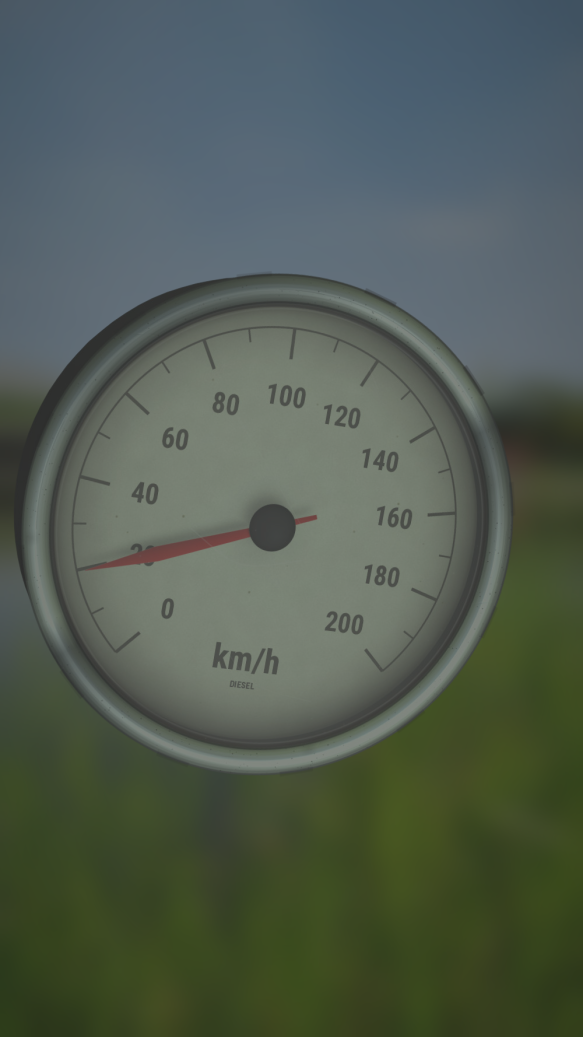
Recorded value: 20; km/h
